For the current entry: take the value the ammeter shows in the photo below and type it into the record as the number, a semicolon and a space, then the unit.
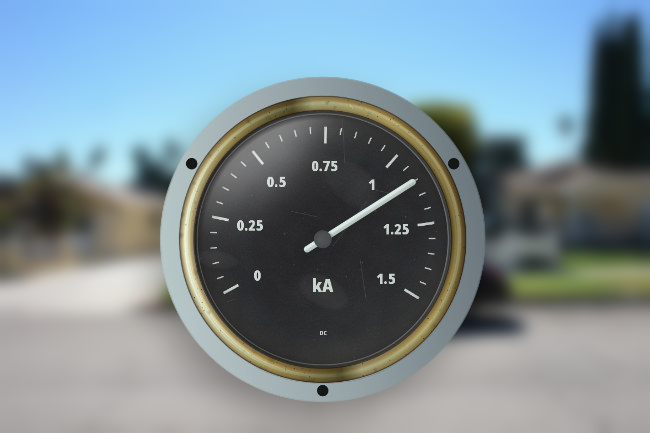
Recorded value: 1.1; kA
